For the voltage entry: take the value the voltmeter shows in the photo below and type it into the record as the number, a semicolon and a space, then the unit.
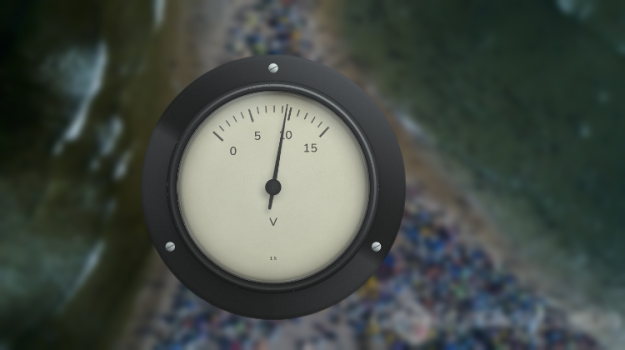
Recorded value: 9.5; V
